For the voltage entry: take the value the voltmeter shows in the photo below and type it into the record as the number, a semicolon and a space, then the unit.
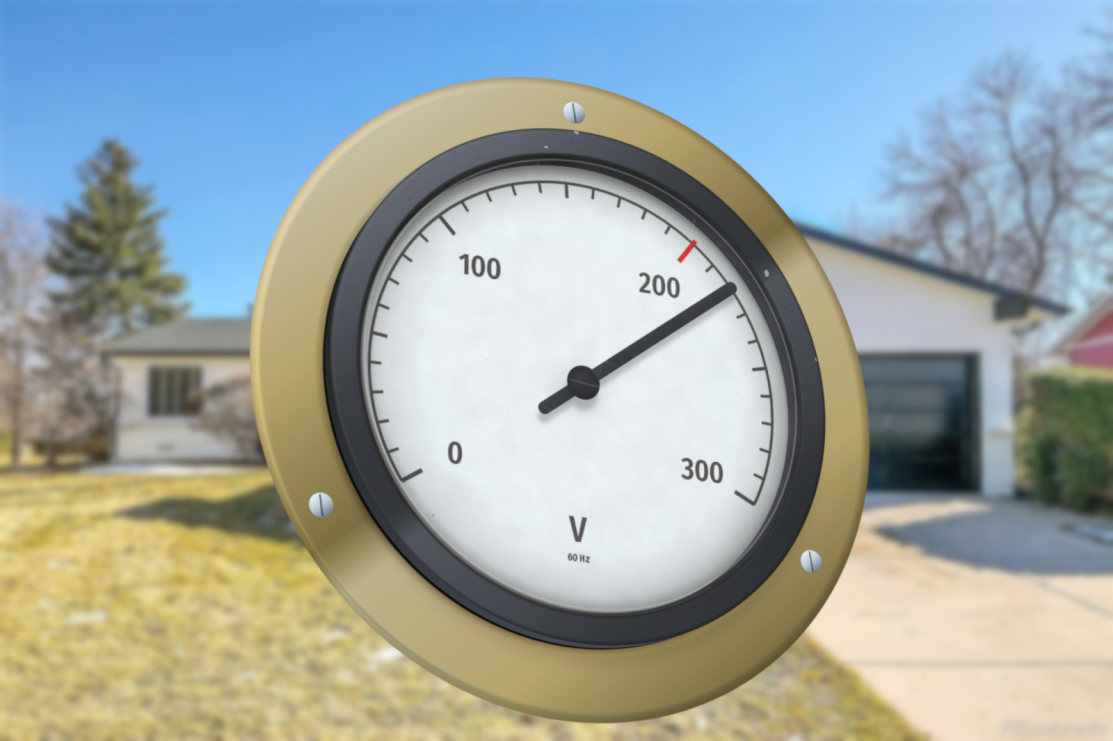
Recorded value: 220; V
